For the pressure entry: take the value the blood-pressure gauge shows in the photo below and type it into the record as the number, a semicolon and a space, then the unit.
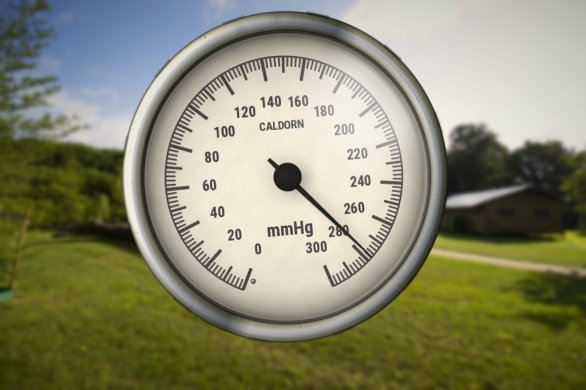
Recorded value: 278; mmHg
